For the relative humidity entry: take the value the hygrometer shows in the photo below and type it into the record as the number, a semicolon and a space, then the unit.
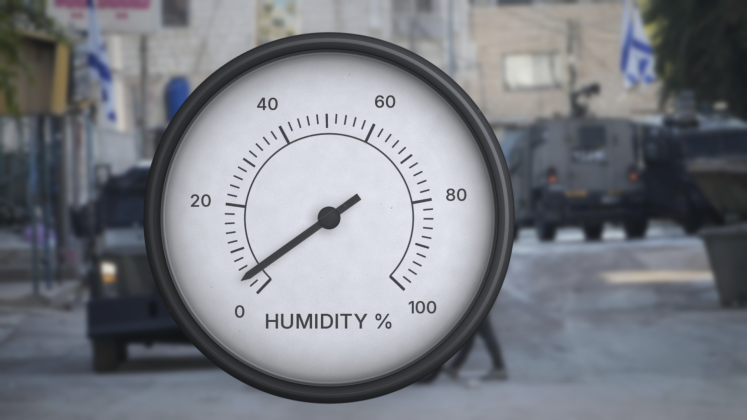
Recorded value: 4; %
